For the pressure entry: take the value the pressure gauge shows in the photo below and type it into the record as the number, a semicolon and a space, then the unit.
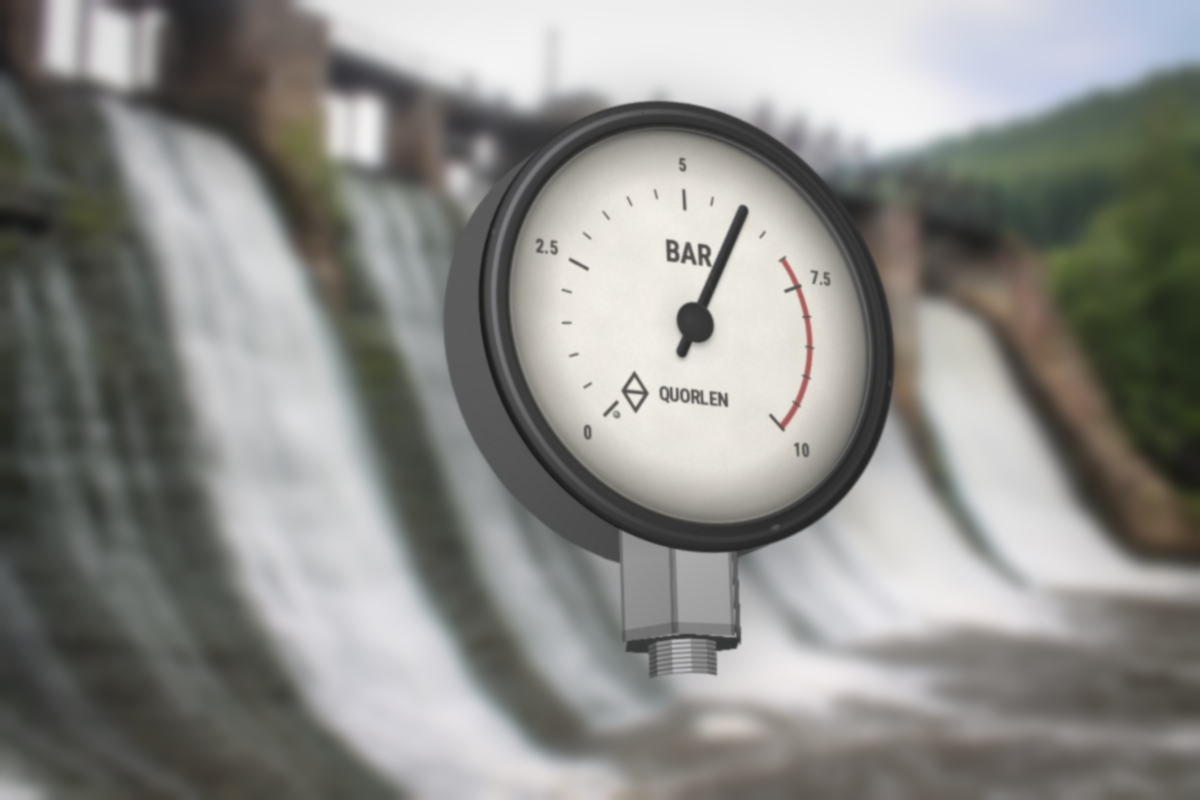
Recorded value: 6; bar
